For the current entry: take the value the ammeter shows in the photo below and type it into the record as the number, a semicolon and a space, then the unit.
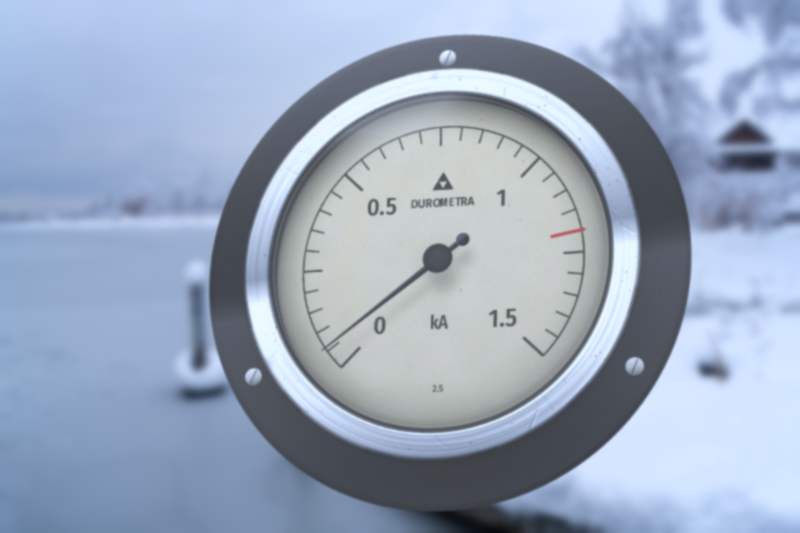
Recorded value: 0.05; kA
